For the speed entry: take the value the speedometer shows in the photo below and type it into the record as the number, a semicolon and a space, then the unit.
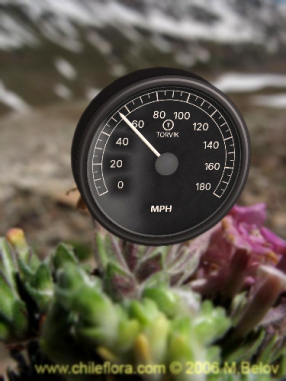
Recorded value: 55; mph
